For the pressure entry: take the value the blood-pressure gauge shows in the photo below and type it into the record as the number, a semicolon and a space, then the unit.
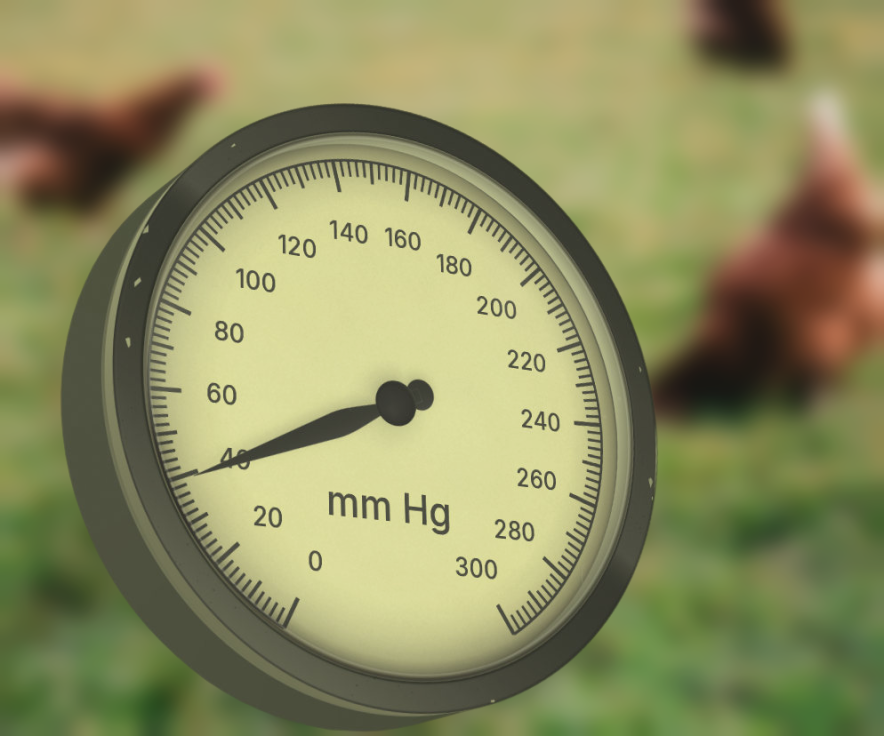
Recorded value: 39; mmHg
